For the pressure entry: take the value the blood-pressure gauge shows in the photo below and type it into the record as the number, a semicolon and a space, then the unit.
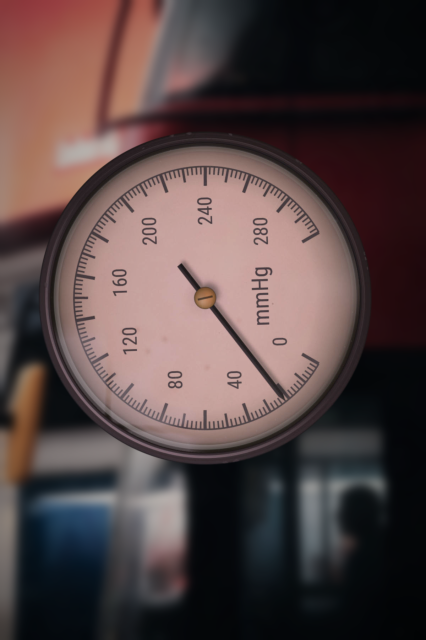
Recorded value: 22; mmHg
